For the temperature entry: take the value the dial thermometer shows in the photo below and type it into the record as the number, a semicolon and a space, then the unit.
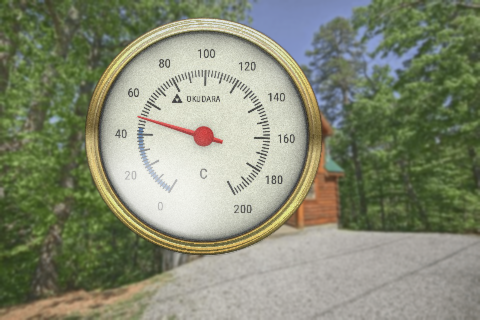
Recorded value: 50; °C
